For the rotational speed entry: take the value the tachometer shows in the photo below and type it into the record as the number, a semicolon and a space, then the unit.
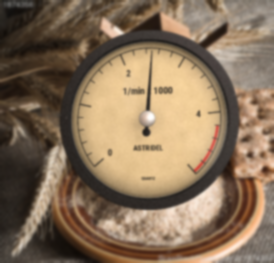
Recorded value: 2500; rpm
